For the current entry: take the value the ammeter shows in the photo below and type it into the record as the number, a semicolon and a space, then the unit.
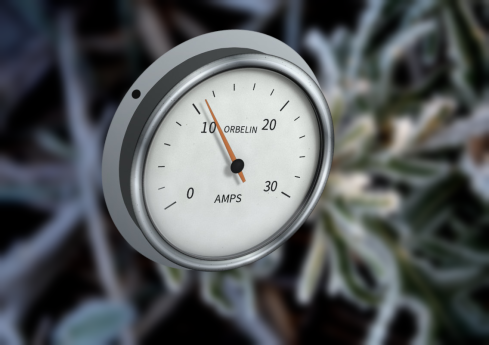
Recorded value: 11; A
